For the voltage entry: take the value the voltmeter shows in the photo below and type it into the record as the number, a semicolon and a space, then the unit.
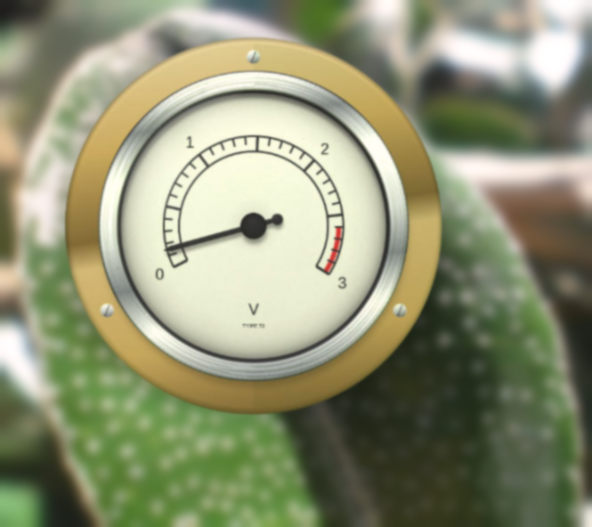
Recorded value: 0.15; V
